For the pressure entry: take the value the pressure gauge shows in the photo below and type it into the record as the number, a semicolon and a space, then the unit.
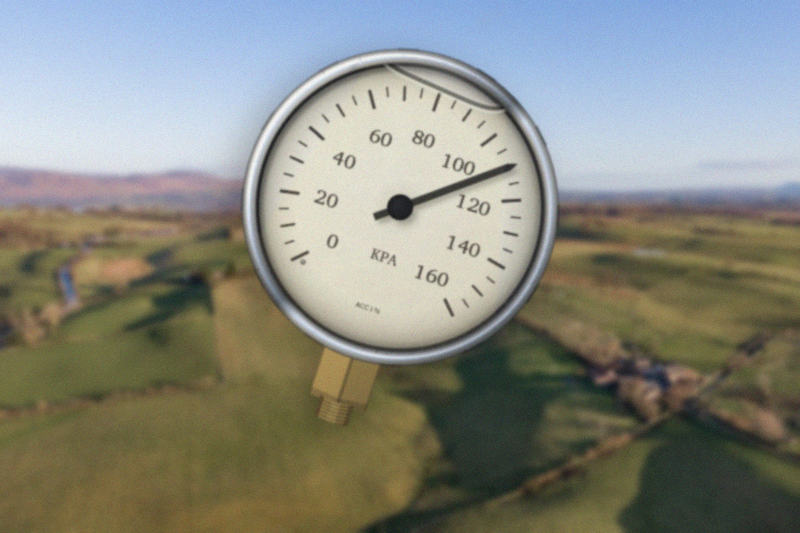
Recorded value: 110; kPa
